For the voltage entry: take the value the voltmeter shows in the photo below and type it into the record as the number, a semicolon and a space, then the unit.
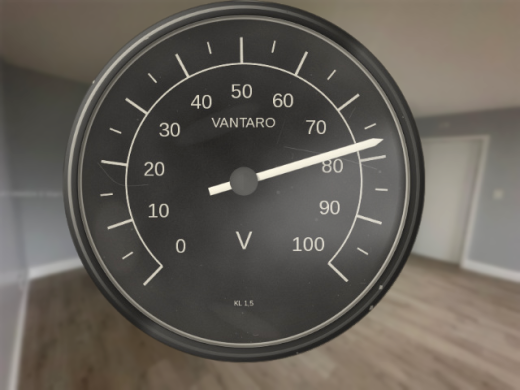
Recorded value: 77.5; V
